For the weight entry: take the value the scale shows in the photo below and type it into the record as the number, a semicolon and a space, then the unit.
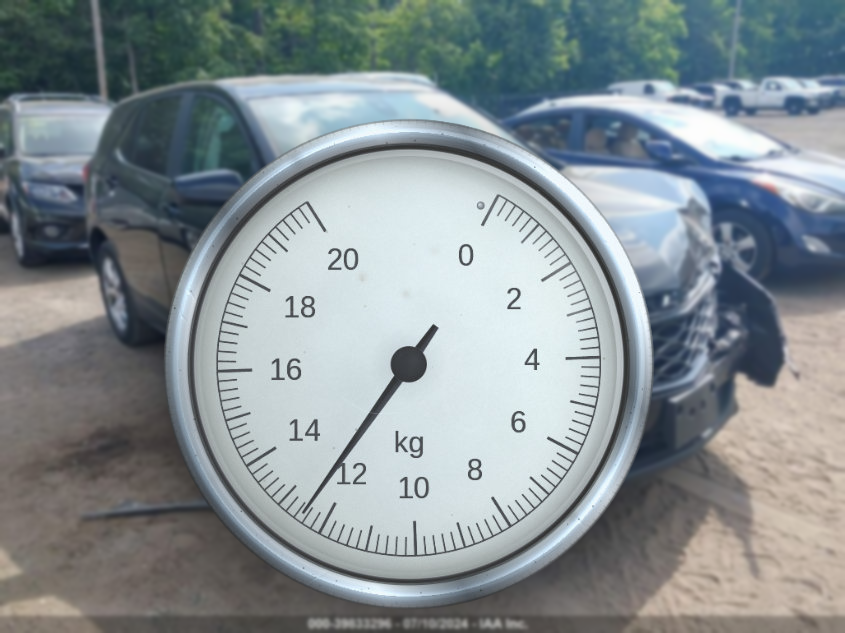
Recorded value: 12.5; kg
